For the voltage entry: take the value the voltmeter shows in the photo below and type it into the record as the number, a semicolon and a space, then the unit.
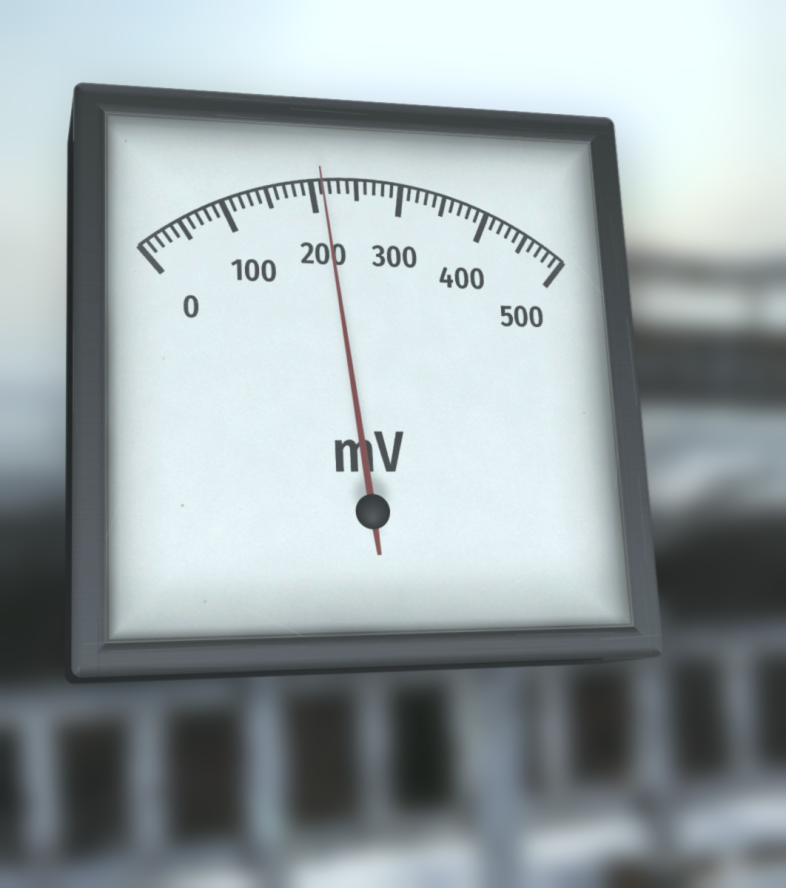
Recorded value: 210; mV
